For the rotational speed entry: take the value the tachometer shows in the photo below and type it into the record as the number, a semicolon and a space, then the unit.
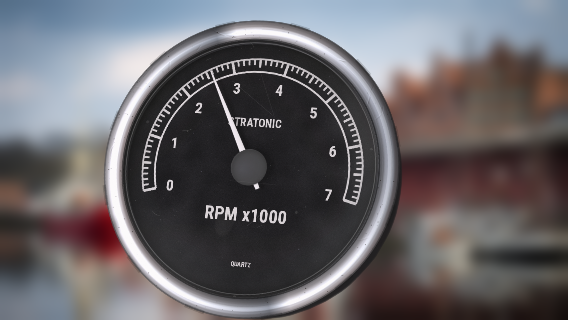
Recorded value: 2600; rpm
